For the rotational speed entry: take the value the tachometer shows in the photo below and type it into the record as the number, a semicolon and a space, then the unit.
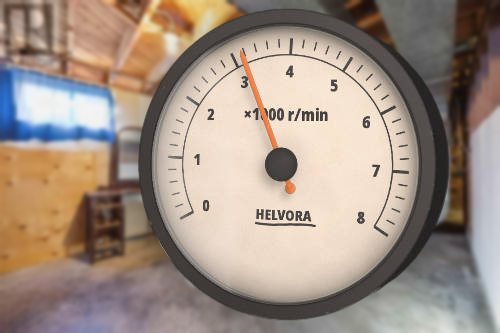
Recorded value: 3200; rpm
